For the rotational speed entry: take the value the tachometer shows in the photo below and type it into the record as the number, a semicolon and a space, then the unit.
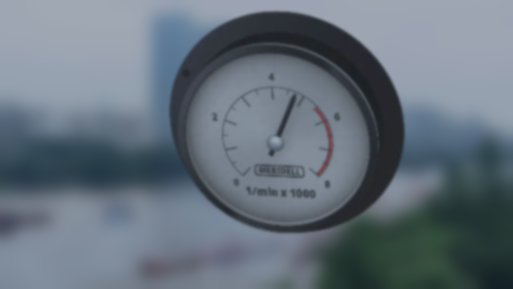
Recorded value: 4750; rpm
